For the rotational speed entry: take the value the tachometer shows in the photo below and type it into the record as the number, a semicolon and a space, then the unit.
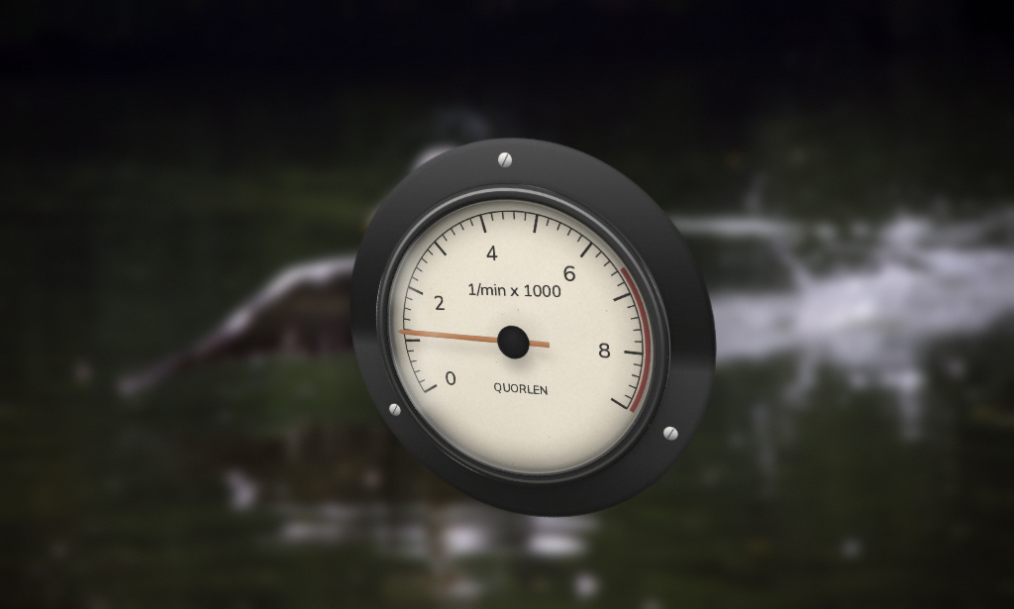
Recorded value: 1200; rpm
